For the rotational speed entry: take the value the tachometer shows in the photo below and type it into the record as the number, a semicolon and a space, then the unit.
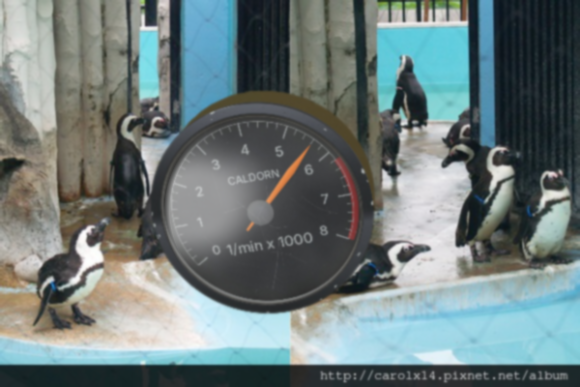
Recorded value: 5600; rpm
